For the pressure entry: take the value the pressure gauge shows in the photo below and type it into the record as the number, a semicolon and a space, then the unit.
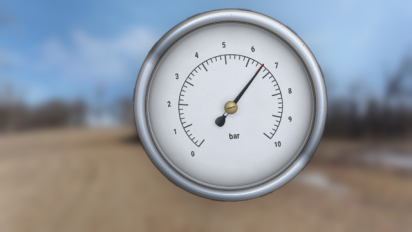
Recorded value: 6.6; bar
